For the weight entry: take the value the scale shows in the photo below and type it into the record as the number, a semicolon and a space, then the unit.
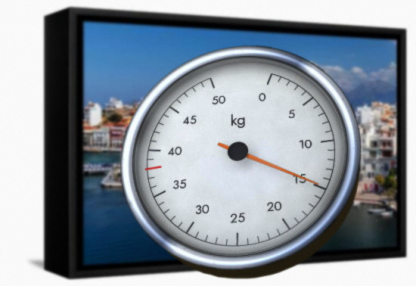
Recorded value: 15; kg
